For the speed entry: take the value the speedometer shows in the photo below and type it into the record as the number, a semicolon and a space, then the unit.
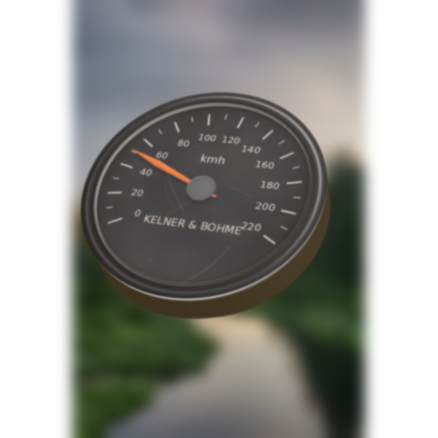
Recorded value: 50; km/h
